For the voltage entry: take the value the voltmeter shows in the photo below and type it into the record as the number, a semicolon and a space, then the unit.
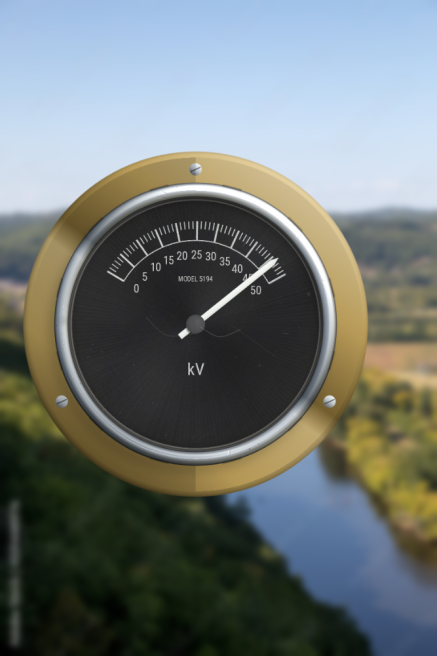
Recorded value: 46; kV
